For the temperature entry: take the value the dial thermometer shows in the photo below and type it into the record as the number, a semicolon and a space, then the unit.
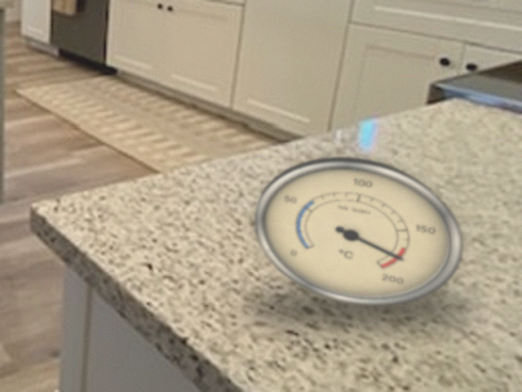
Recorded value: 180; °C
